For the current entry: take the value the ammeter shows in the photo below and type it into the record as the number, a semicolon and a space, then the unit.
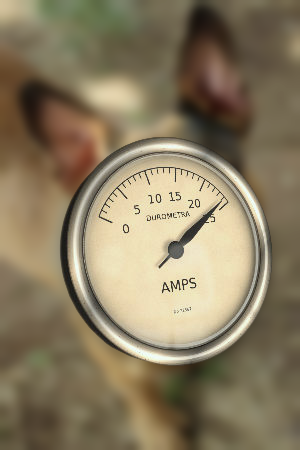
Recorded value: 24; A
